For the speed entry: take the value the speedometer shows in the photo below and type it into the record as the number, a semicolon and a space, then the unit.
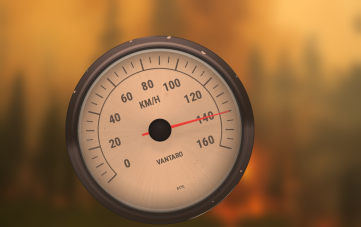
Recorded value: 140; km/h
